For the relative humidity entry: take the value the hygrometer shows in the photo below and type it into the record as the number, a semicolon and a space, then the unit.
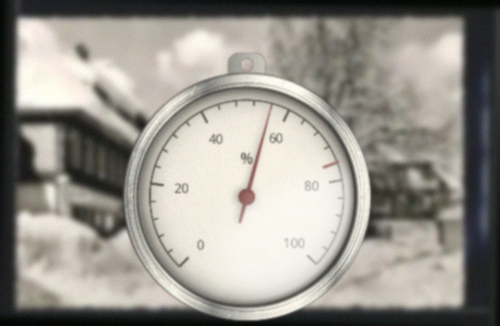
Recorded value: 56; %
